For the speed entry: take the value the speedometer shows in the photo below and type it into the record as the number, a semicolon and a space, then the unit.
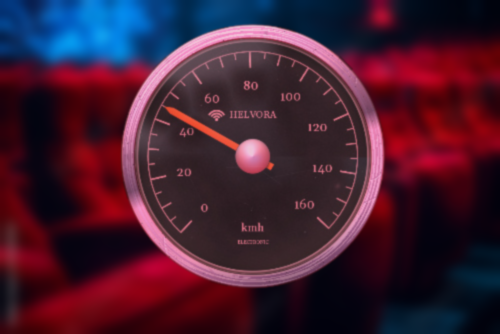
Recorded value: 45; km/h
